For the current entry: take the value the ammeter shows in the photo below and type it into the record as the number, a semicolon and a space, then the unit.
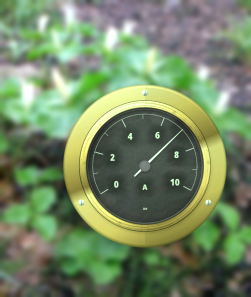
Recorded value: 7; A
